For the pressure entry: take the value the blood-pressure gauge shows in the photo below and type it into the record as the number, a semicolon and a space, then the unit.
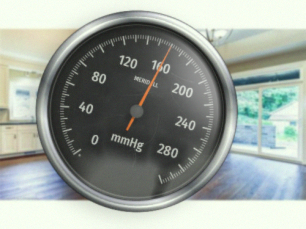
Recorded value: 160; mmHg
